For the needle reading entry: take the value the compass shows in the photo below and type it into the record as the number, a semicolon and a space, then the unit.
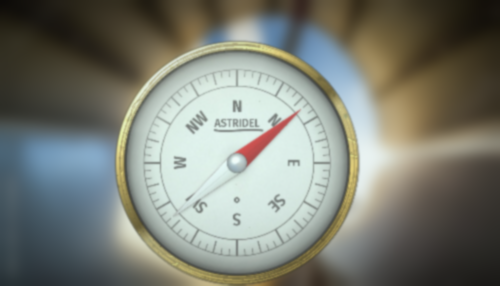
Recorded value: 50; °
